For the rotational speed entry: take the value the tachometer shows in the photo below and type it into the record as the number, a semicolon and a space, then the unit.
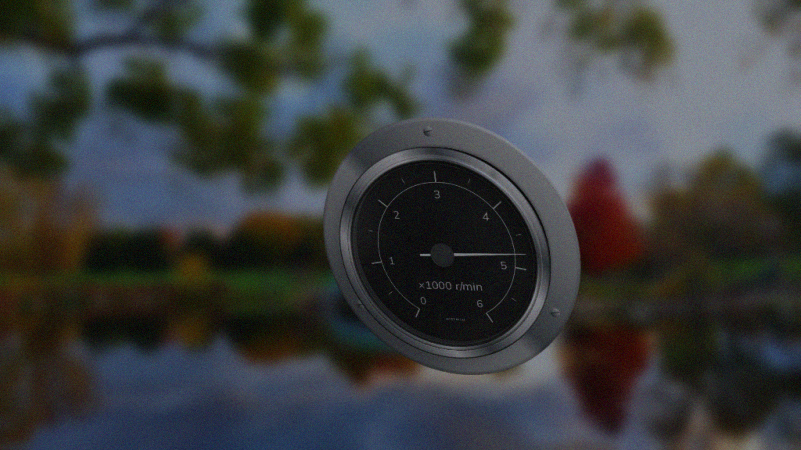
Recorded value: 4750; rpm
